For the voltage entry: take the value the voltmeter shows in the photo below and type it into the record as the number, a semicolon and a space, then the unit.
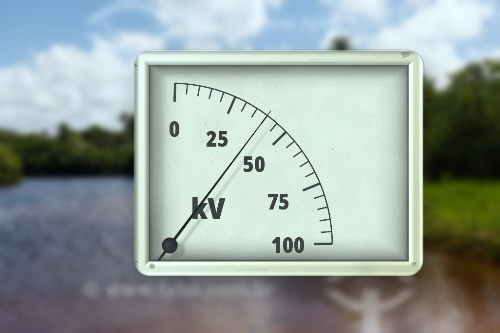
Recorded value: 40; kV
